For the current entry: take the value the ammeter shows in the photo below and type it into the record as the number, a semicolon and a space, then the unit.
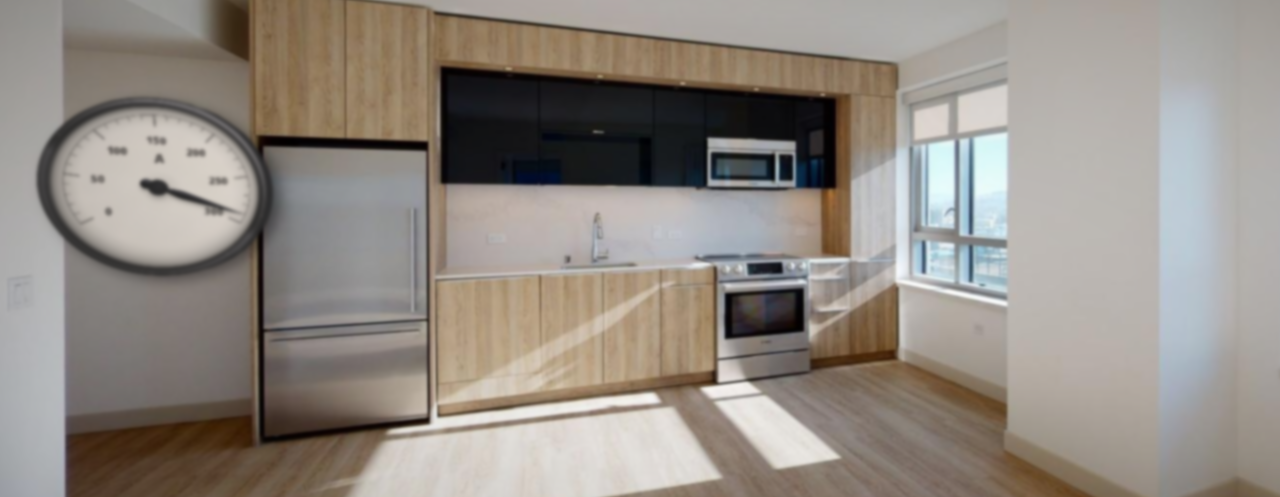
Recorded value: 290; A
